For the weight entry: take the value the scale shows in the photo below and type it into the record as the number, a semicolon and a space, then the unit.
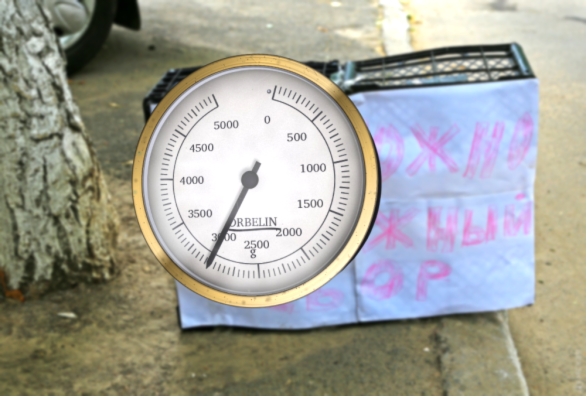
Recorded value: 3000; g
